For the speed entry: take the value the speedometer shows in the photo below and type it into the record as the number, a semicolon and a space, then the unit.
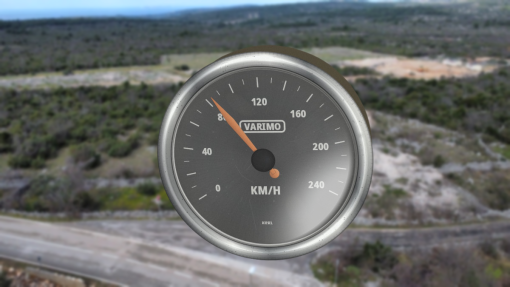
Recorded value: 85; km/h
